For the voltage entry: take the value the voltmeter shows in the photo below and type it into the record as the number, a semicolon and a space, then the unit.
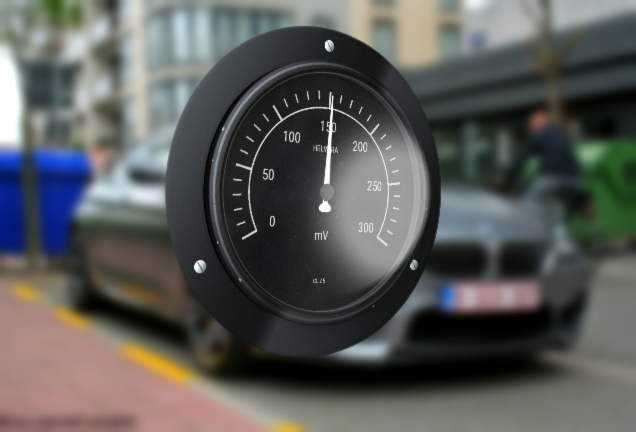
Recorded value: 150; mV
